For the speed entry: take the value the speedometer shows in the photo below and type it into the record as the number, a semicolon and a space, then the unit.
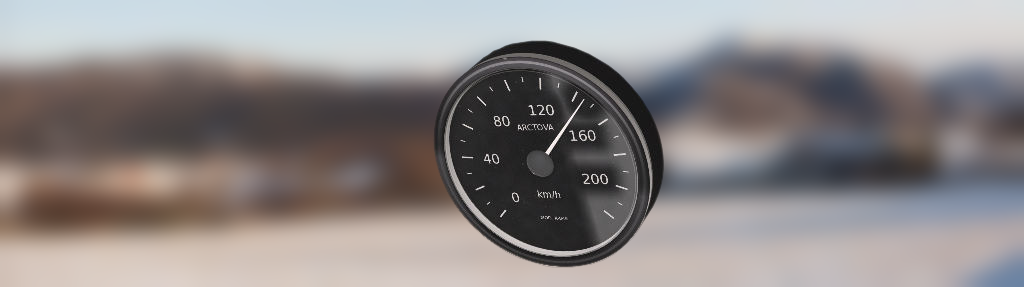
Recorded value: 145; km/h
